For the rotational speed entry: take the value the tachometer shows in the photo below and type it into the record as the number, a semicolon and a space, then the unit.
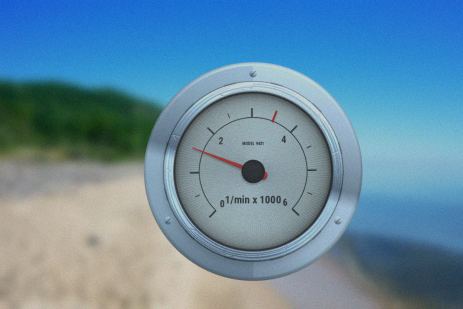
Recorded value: 1500; rpm
